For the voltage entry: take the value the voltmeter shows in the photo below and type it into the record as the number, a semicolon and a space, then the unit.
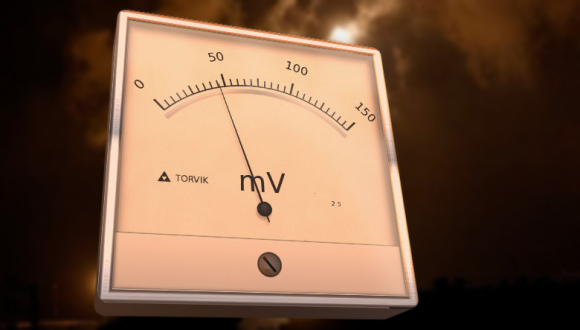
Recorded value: 45; mV
